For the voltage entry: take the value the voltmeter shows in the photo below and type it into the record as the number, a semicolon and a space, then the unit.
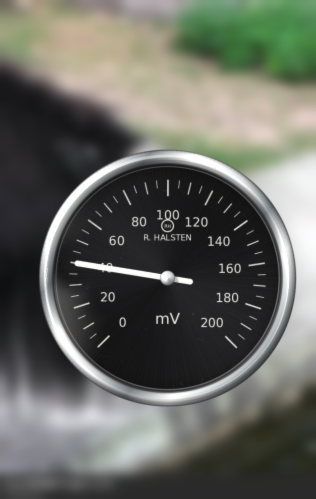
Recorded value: 40; mV
